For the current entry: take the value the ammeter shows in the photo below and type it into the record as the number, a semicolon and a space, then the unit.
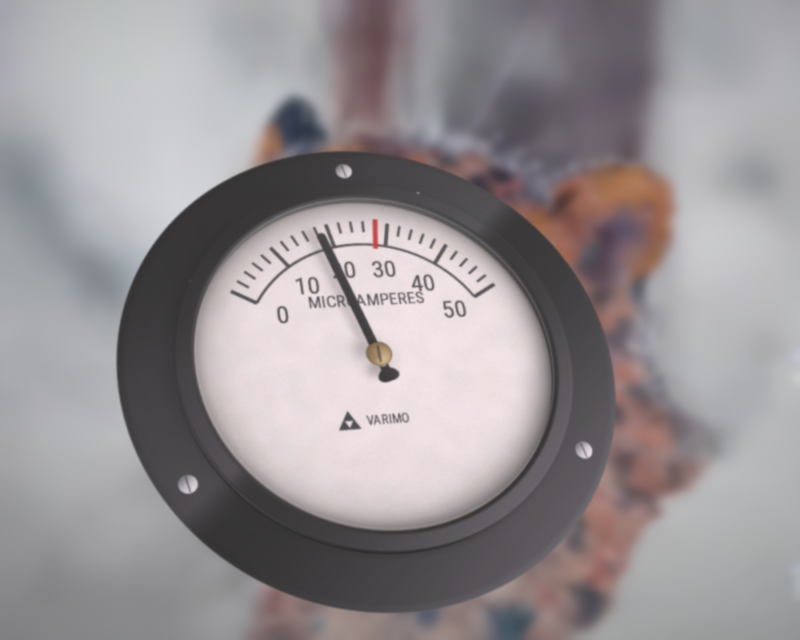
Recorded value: 18; µA
